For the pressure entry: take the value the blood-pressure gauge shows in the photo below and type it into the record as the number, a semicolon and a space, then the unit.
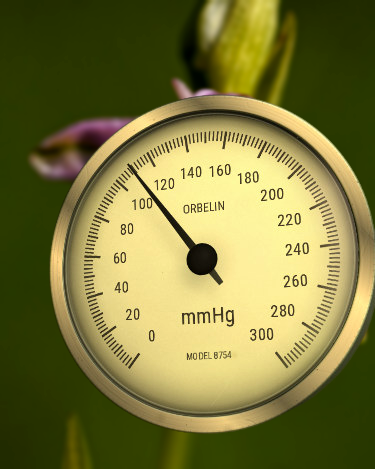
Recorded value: 110; mmHg
